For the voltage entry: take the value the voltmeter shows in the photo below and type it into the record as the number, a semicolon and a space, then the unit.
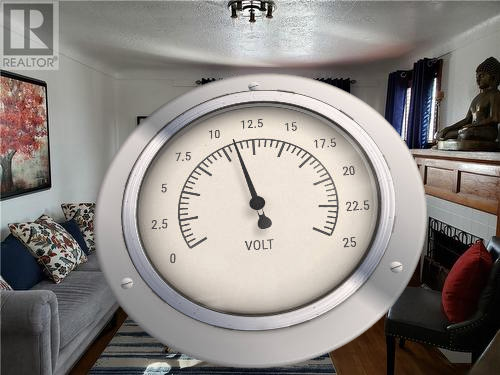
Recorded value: 11; V
